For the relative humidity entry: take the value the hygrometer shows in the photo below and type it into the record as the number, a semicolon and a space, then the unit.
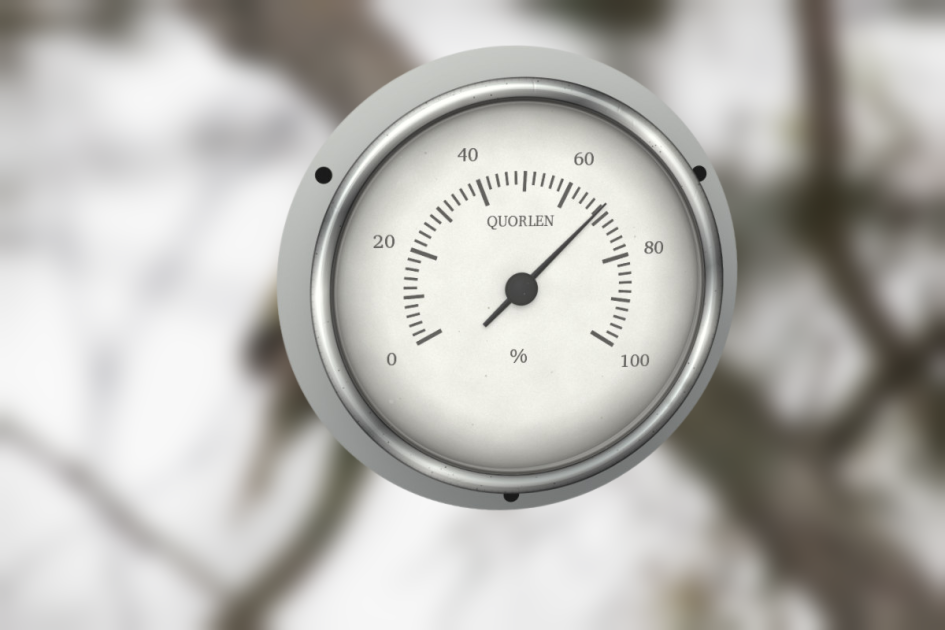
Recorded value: 68; %
